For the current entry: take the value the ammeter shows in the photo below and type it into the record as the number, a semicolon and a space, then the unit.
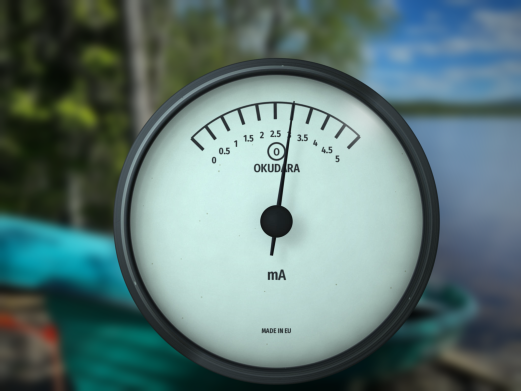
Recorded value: 3; mA
